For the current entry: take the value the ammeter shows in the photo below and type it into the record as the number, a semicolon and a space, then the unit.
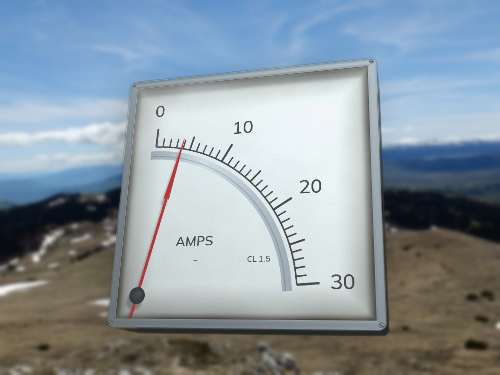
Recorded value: 4; A
